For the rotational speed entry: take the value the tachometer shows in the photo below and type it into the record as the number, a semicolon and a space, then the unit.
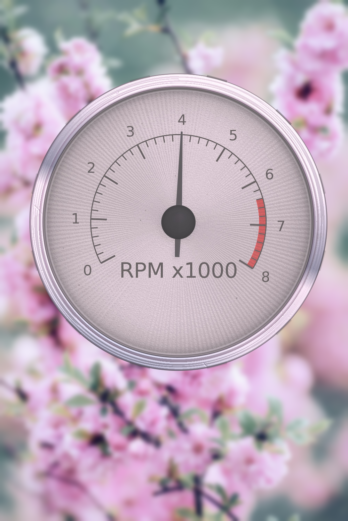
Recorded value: 4000; rpm
